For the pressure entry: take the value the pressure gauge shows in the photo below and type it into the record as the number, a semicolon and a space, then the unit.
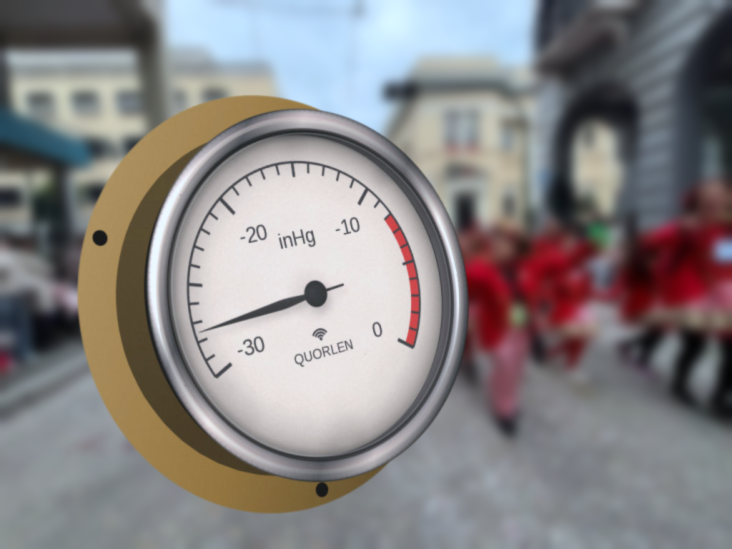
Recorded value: -27.5; inHg
